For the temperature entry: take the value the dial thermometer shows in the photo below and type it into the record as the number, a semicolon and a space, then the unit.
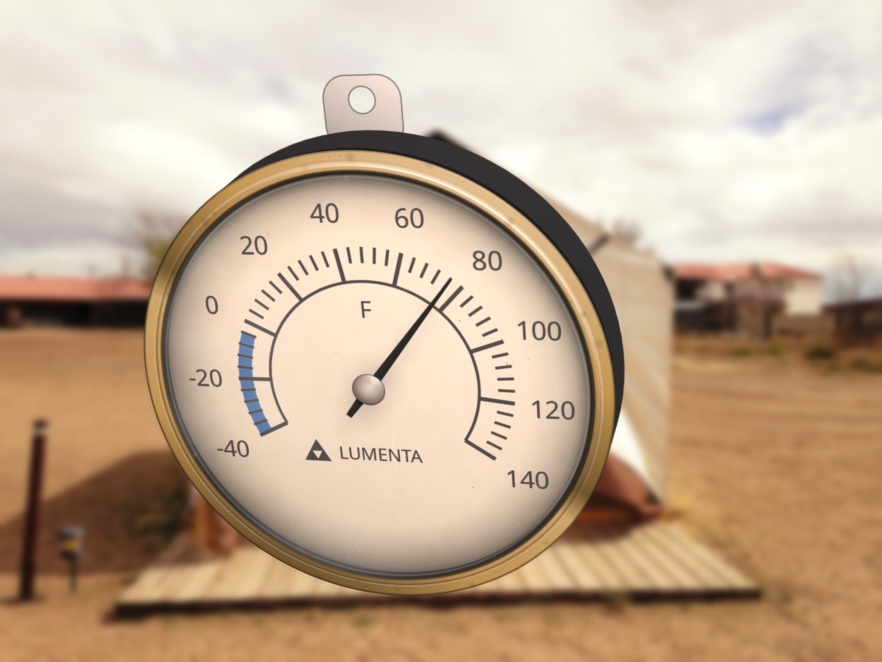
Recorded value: 76; °F
